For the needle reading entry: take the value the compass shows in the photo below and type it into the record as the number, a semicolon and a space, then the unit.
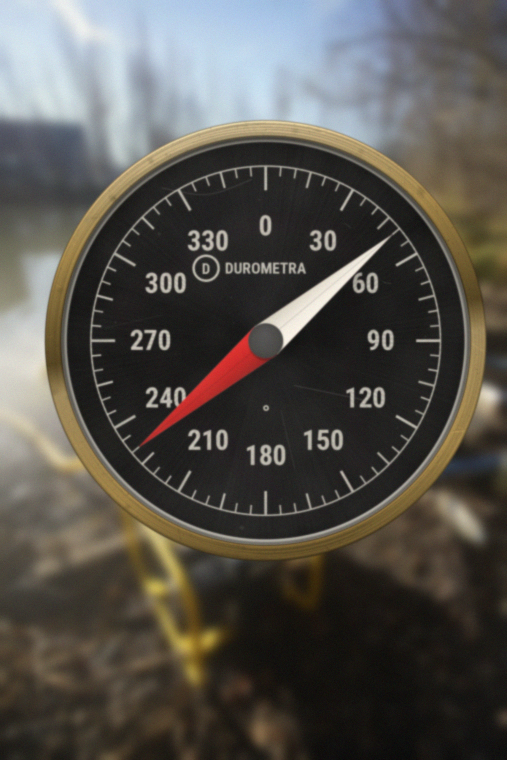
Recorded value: 230; °
